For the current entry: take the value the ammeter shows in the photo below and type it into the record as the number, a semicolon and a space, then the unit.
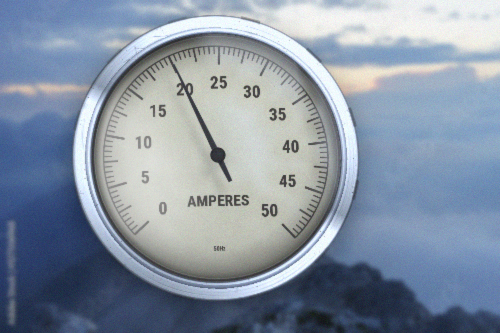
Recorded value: 20; A
